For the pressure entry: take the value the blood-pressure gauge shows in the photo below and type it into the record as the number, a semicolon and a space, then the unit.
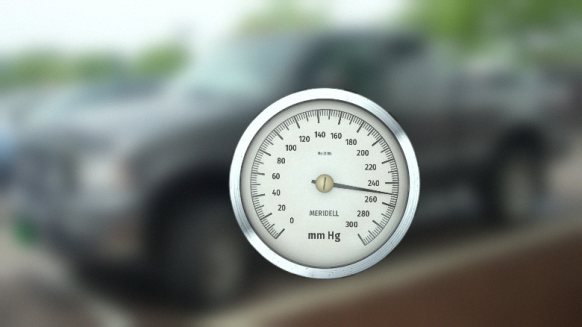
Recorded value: 250; mmHg
